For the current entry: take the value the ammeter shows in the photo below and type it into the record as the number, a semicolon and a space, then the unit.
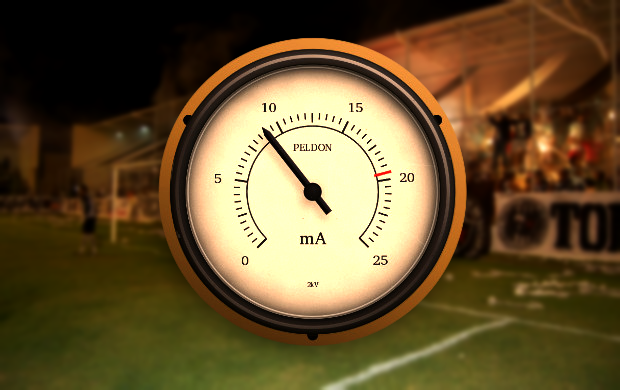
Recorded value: 9; mA
